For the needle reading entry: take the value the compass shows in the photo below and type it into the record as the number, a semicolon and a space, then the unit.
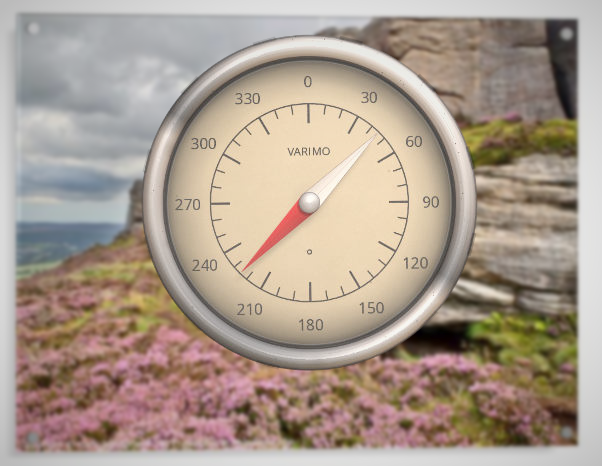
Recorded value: 225; °
